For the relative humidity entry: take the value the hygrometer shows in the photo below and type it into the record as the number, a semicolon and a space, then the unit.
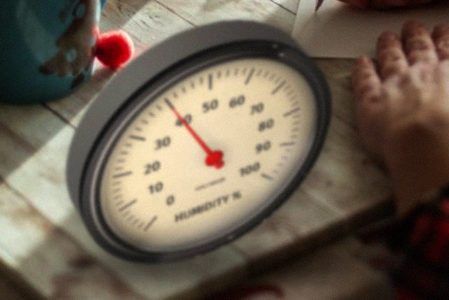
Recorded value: 40; %
